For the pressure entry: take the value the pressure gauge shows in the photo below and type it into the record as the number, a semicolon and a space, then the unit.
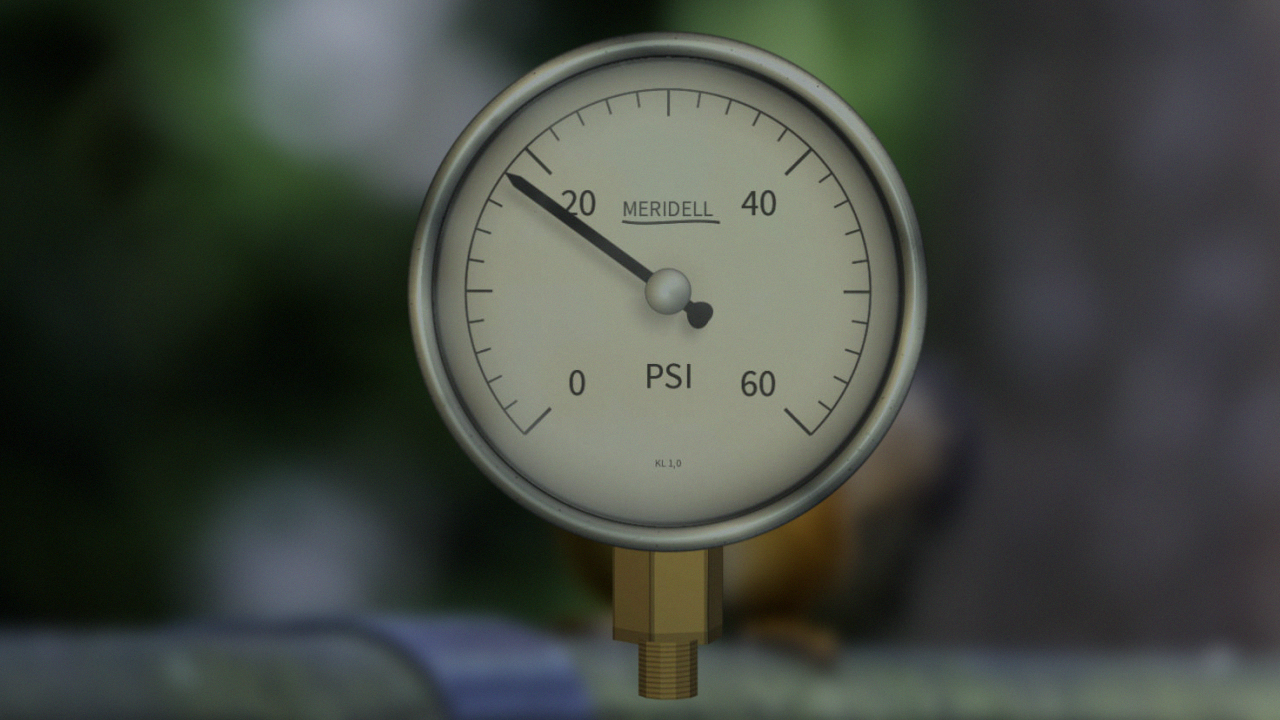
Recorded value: 18; psi
